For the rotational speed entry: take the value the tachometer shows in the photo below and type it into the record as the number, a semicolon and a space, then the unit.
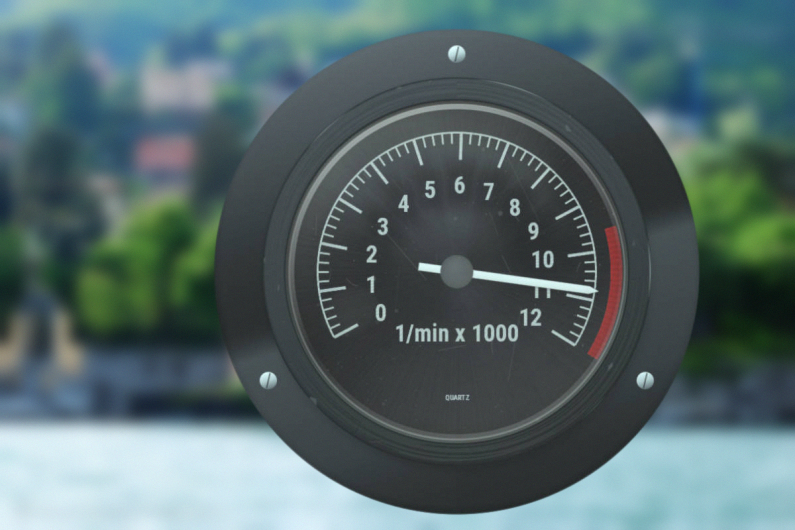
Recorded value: 10800; rpm
